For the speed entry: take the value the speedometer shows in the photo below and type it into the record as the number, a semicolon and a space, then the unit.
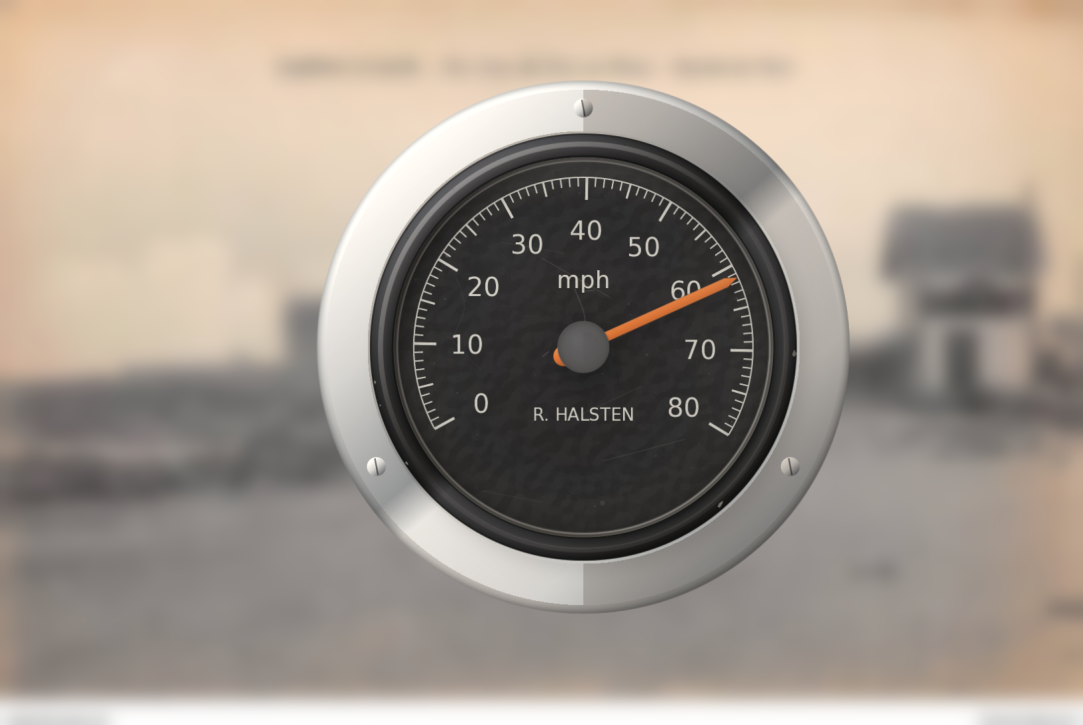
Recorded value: 61.5; mph
